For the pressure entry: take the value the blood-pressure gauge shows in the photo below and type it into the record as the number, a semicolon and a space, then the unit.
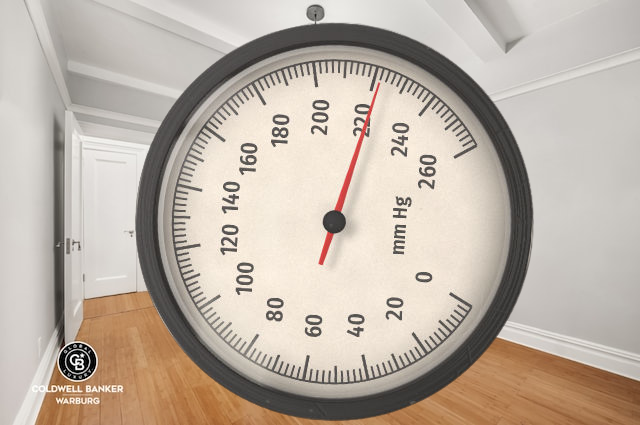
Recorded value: 222; mmHg
